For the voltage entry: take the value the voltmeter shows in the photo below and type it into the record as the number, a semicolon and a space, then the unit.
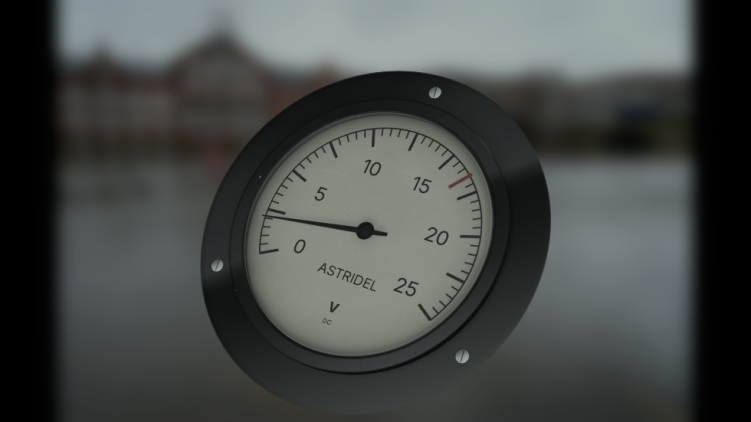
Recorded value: 2; V
